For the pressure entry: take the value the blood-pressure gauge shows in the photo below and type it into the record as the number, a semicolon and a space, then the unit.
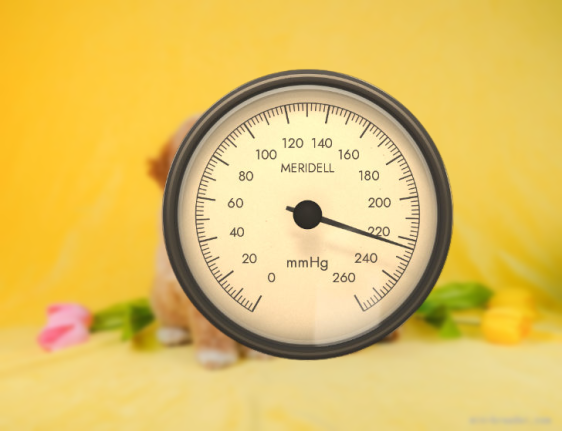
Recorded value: 224; mmHg
